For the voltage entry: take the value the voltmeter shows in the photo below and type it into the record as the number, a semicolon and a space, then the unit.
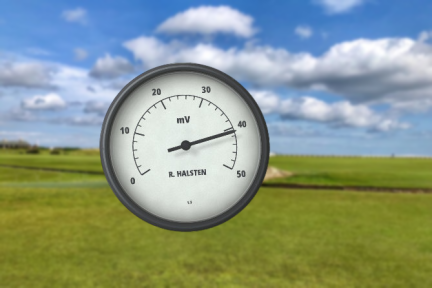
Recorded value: 41; mV
